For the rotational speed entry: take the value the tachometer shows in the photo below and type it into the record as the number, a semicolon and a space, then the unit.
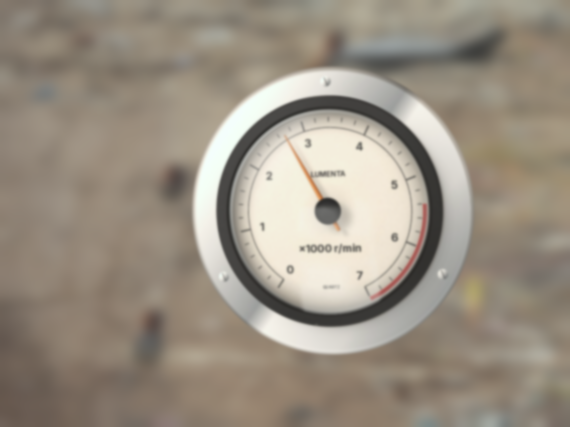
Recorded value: 2700; rpm
